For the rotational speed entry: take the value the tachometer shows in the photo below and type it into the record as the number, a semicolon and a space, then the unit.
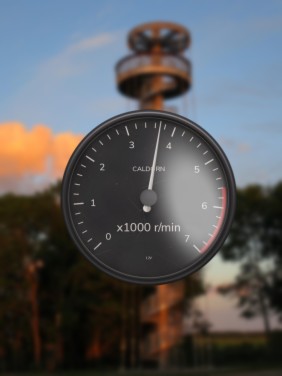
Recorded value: 3700; rpm
